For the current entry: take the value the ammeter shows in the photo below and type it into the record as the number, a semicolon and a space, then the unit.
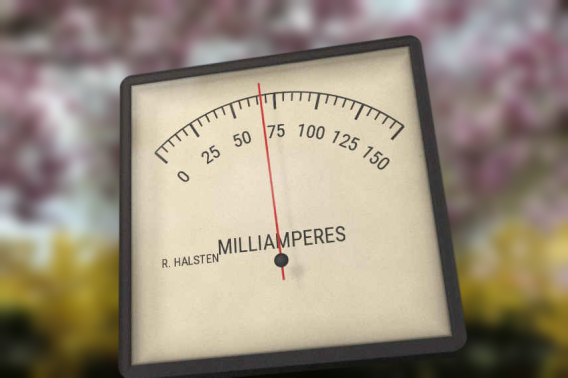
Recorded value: 67.5; mA
